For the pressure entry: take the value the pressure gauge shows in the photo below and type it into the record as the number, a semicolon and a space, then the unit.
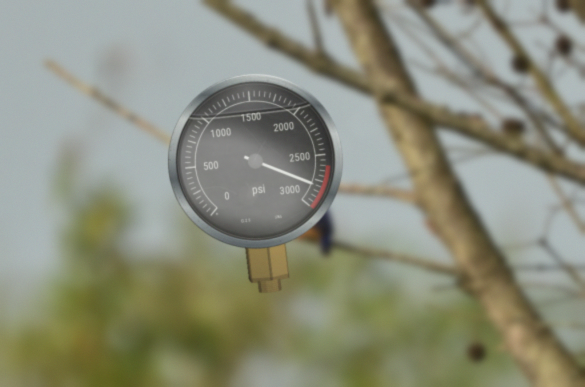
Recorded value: 2800; psi
